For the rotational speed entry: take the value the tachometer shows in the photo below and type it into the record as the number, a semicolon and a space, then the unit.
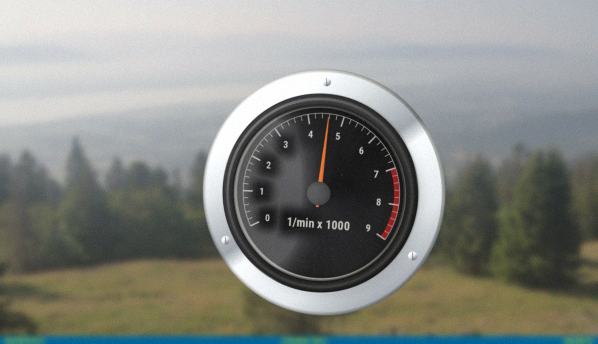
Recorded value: 4600; rpm
